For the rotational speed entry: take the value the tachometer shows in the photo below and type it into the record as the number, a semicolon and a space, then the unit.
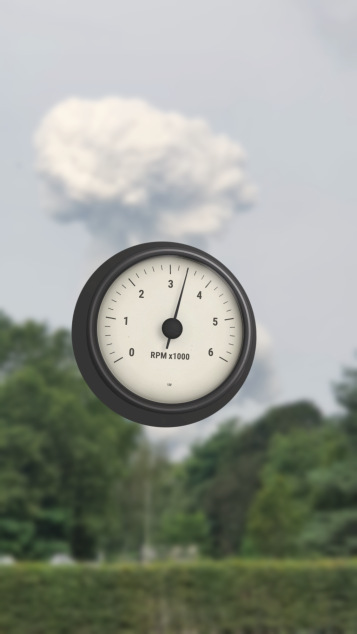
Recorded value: 3400; rpm
